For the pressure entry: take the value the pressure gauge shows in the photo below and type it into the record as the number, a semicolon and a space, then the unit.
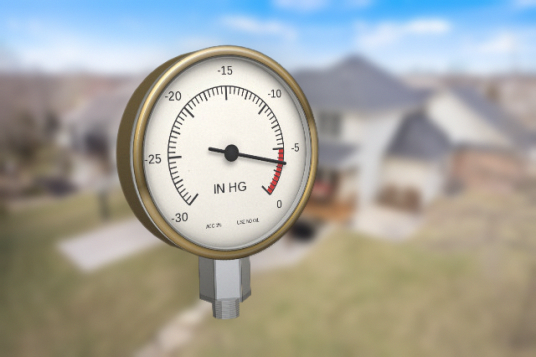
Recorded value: -3.5; inHg
